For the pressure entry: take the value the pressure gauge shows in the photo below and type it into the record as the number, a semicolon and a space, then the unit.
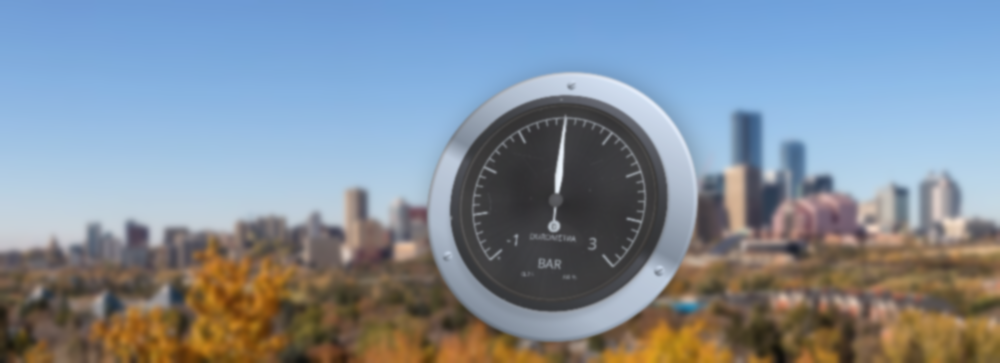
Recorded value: 1; bar
